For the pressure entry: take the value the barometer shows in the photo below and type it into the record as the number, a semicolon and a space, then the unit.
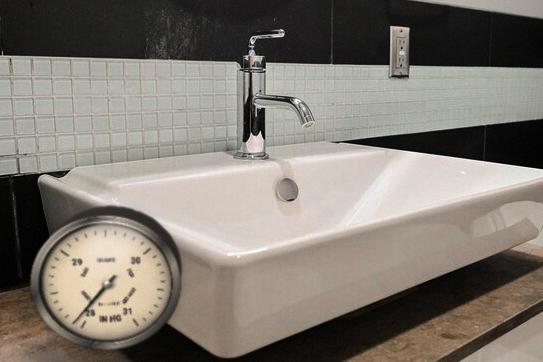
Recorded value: 28.1; inHg
